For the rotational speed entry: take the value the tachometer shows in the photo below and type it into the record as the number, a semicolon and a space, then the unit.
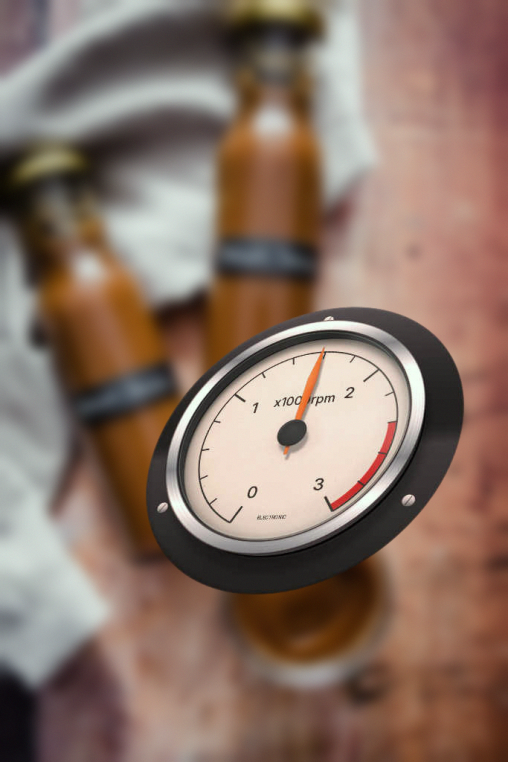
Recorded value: 1600; rpm
